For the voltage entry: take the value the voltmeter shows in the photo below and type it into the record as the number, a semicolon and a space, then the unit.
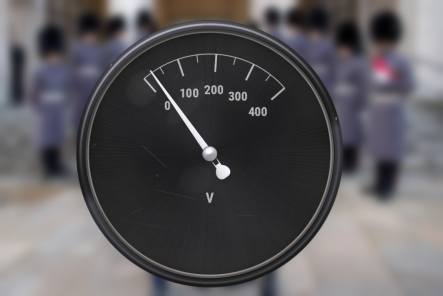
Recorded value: 25; V
